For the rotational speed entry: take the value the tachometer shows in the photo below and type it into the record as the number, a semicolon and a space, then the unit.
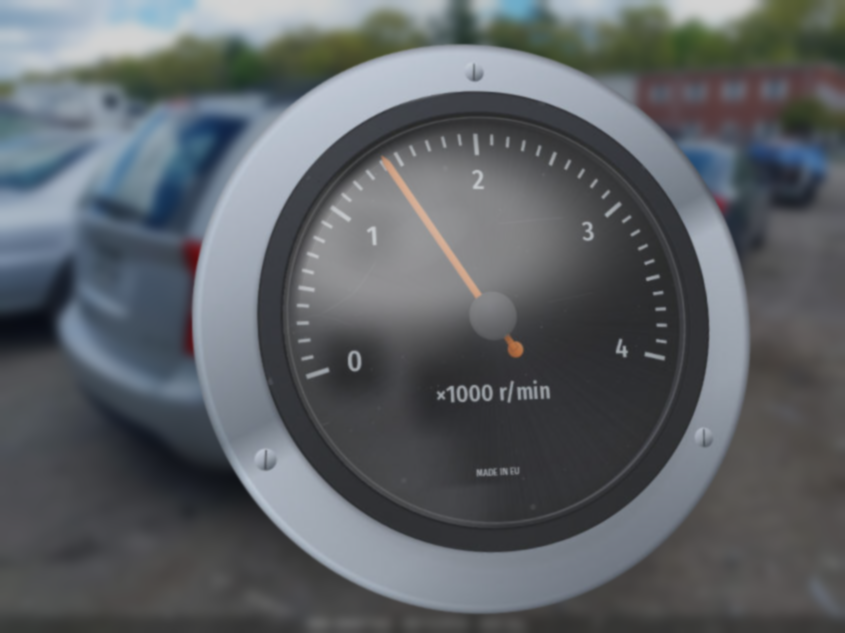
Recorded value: 1400; rpm
